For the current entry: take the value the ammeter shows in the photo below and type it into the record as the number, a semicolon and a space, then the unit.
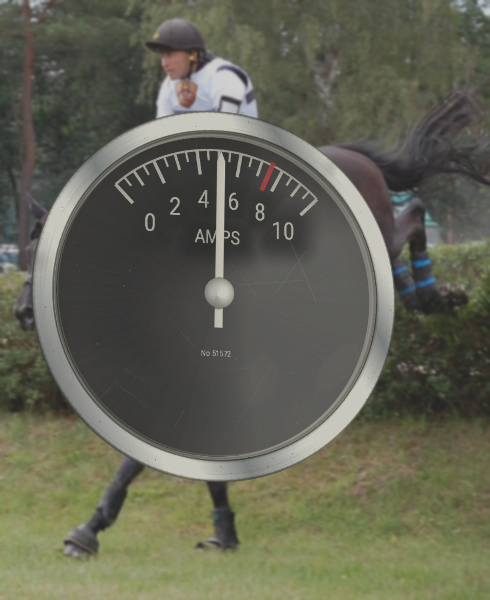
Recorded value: 5; A
